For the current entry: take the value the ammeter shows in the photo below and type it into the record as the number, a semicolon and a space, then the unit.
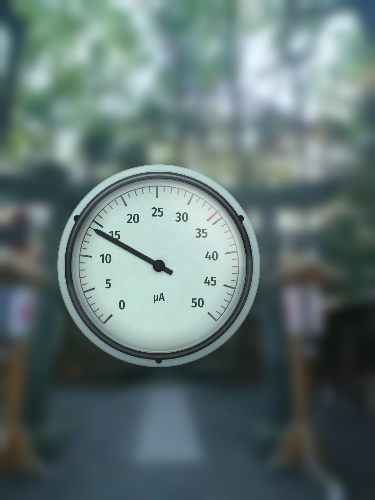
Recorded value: 14; µA
